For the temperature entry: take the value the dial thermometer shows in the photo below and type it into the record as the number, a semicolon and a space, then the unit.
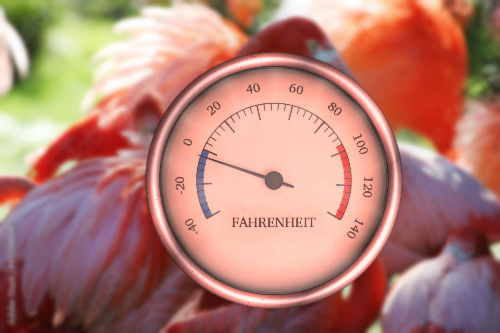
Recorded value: -4; °F
